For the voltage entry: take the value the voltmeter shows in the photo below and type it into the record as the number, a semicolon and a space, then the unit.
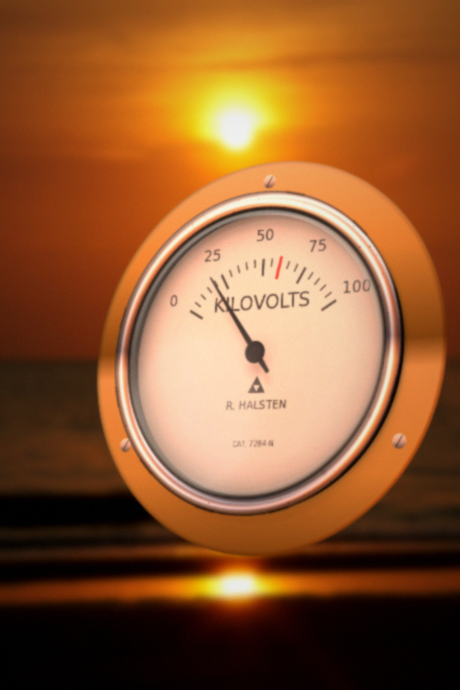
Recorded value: 20; kV
